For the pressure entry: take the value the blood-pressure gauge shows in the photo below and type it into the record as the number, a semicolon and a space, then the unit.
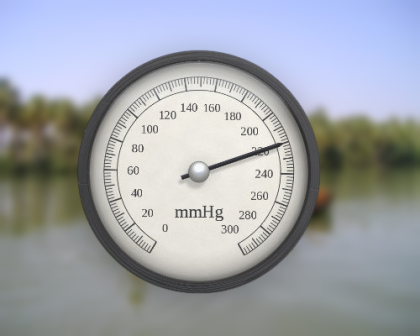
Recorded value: 220; mmHg
